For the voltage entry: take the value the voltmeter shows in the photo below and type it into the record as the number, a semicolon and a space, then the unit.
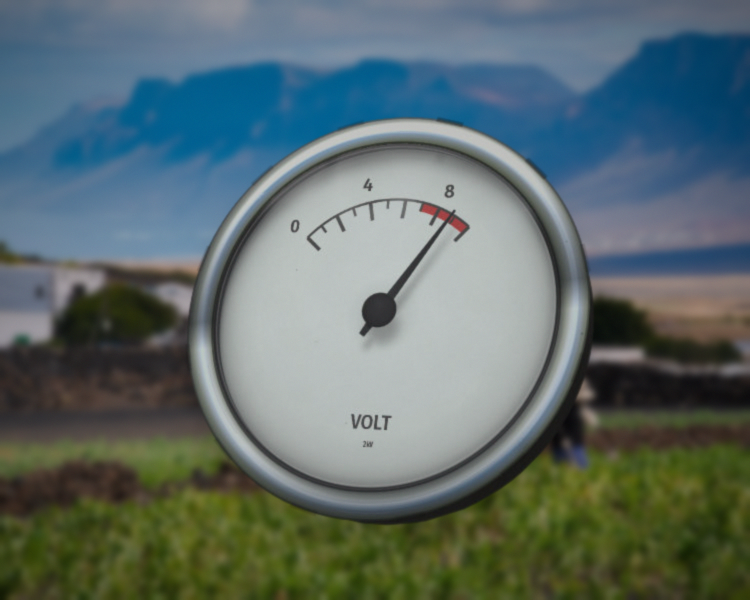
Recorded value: 9; V
